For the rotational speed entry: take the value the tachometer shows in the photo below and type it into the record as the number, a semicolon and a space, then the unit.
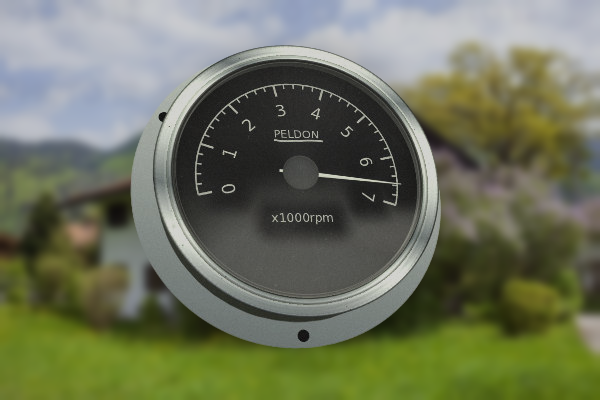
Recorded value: 6600; rpm
